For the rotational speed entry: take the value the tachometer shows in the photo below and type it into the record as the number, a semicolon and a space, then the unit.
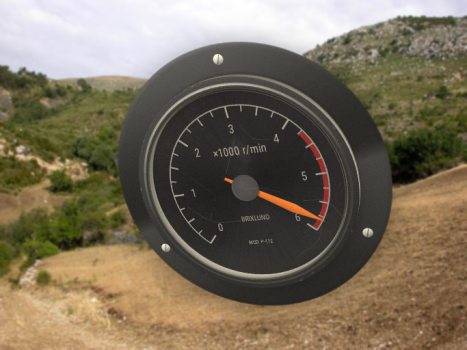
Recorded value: 5750; rpm
